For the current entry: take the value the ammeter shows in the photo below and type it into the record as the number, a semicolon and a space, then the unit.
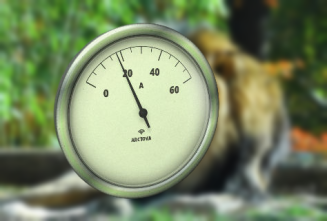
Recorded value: 17.5; A
